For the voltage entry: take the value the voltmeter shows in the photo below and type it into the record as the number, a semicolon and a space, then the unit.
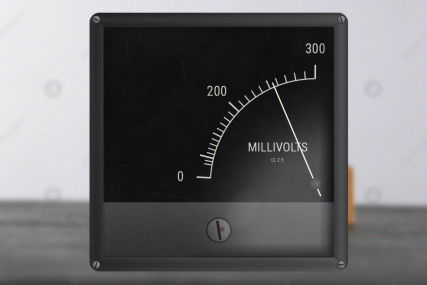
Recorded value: 255; mV
